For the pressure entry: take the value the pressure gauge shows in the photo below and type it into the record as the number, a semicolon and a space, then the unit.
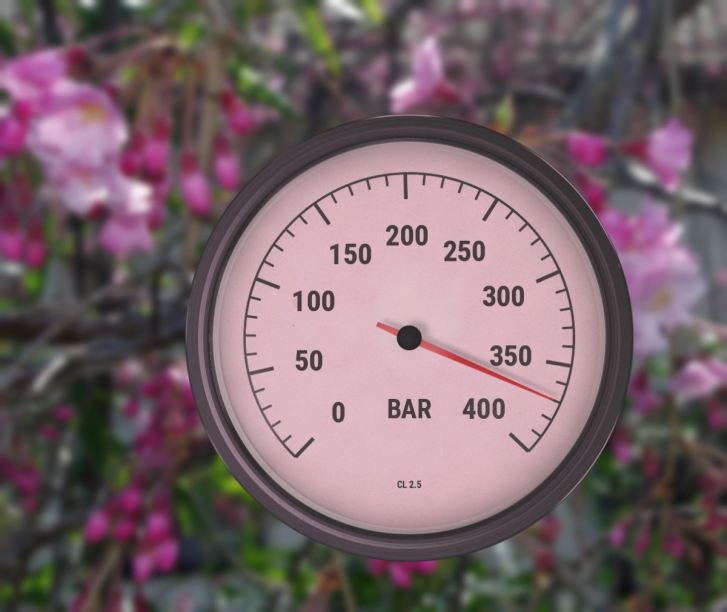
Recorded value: 370; bar
